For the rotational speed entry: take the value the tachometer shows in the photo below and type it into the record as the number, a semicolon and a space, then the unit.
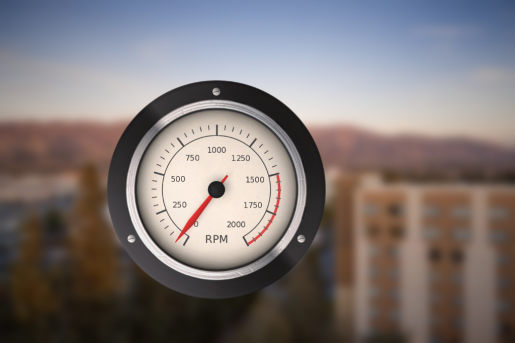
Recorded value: 50; rpm
